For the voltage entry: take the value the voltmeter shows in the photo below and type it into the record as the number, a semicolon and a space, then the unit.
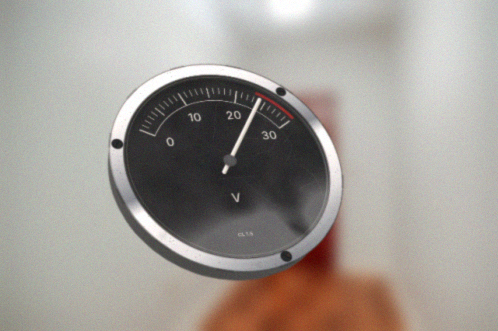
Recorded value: 24; V
